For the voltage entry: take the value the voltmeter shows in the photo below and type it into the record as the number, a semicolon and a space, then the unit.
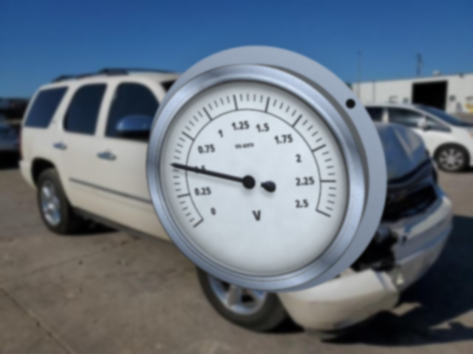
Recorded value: 0.5; V
